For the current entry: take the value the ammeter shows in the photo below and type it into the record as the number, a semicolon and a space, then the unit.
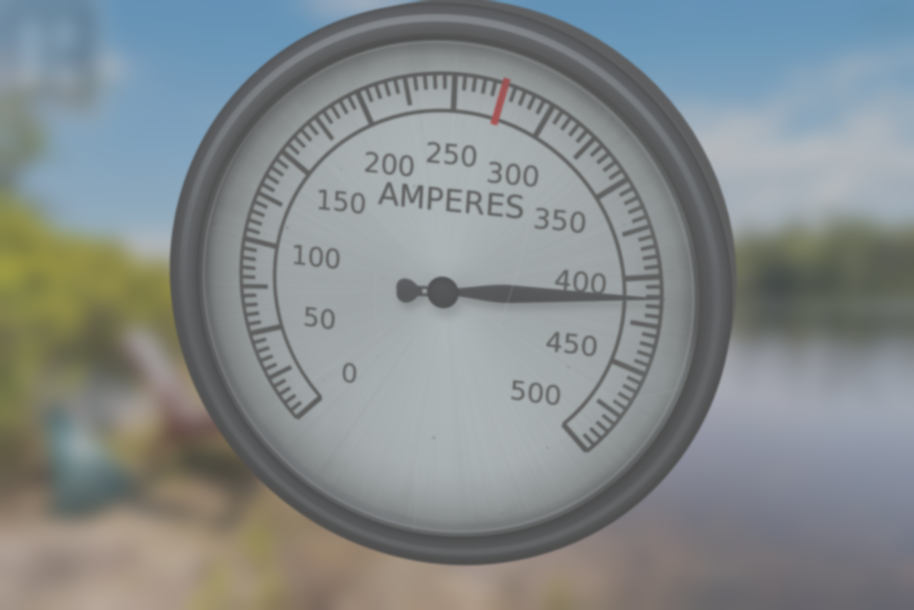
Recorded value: 410; A
